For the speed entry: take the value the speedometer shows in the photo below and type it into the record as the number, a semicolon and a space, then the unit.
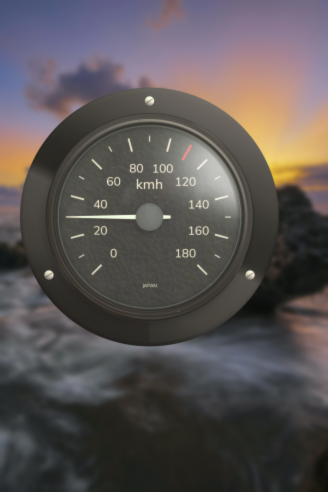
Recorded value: 30; km/h
